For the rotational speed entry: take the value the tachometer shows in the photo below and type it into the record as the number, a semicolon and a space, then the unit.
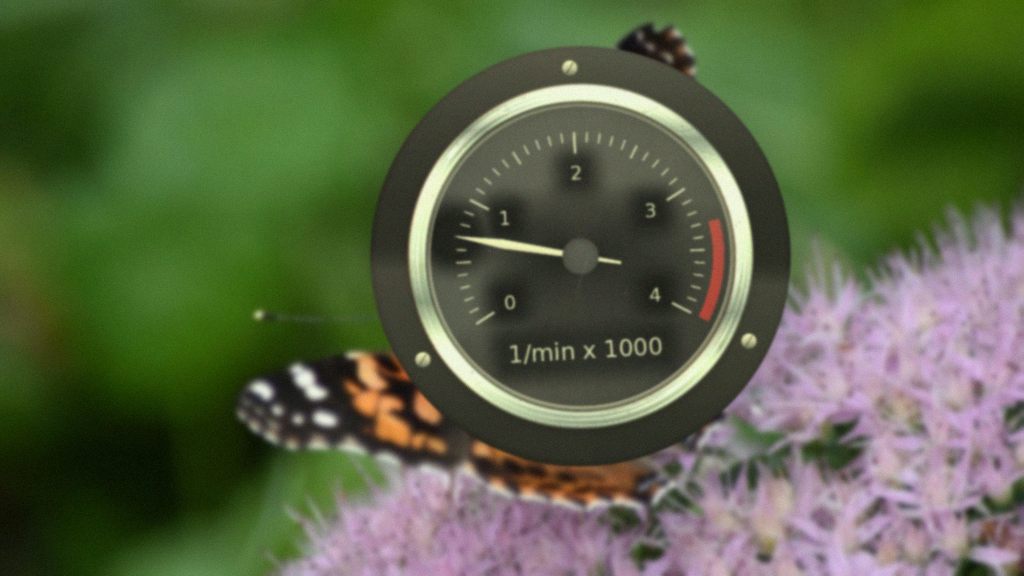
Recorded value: 700; rpm
